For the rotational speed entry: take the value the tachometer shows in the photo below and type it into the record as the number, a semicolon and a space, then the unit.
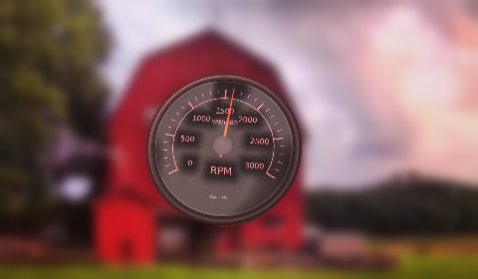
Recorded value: 1600; rpm
